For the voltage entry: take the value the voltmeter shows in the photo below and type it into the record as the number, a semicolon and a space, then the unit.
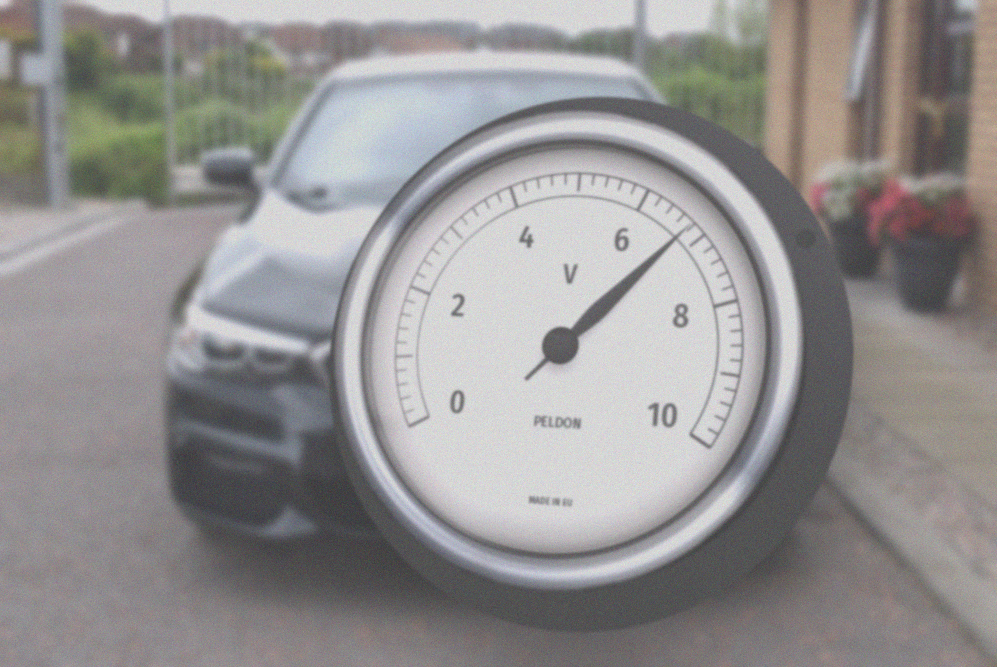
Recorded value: 6.8; V
